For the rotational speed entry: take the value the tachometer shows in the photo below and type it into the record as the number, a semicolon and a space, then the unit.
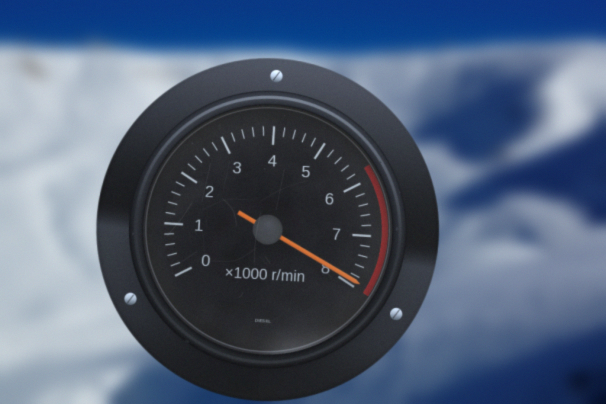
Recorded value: 7900; rpm
